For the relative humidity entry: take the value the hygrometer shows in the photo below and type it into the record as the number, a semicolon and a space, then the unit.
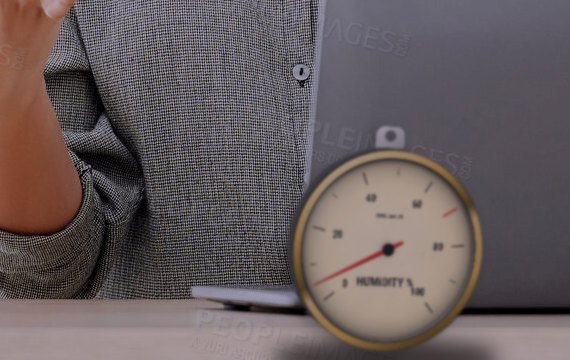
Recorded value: 5; %
